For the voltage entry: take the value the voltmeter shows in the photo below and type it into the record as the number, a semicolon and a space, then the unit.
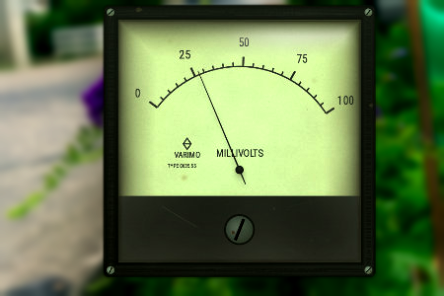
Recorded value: 27.5; mV
